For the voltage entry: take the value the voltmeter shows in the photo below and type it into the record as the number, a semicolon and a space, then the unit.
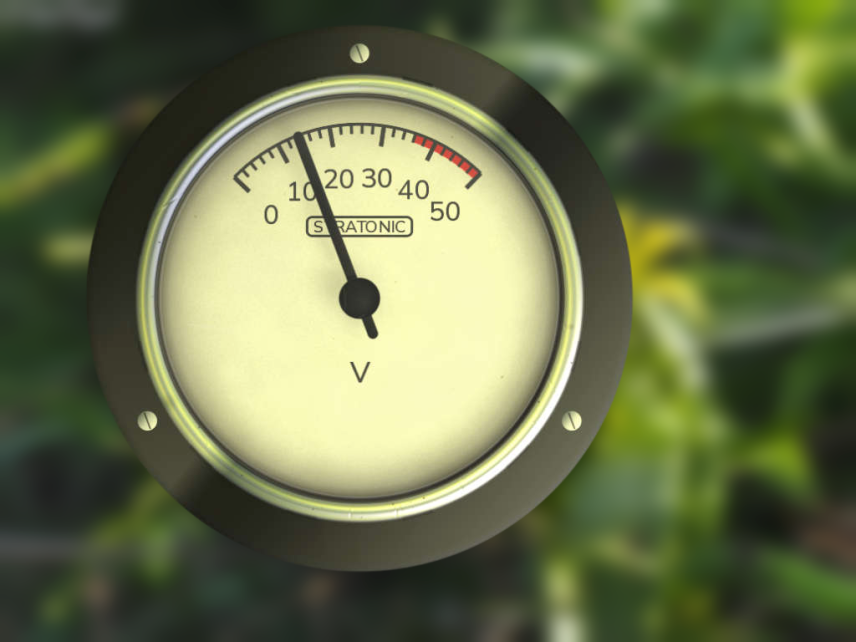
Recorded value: 14; V
